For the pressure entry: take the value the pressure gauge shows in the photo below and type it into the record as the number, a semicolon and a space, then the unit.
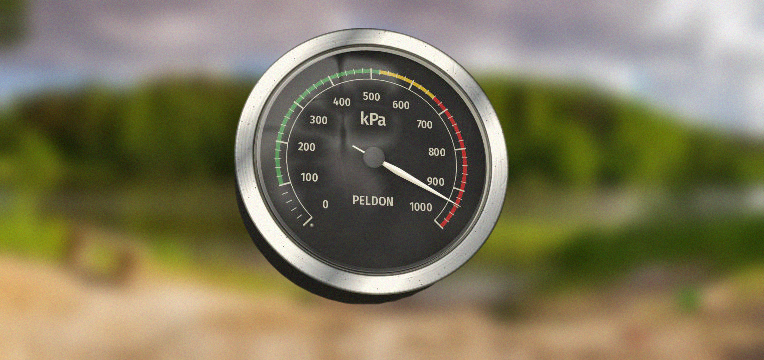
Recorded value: 940; kPa
